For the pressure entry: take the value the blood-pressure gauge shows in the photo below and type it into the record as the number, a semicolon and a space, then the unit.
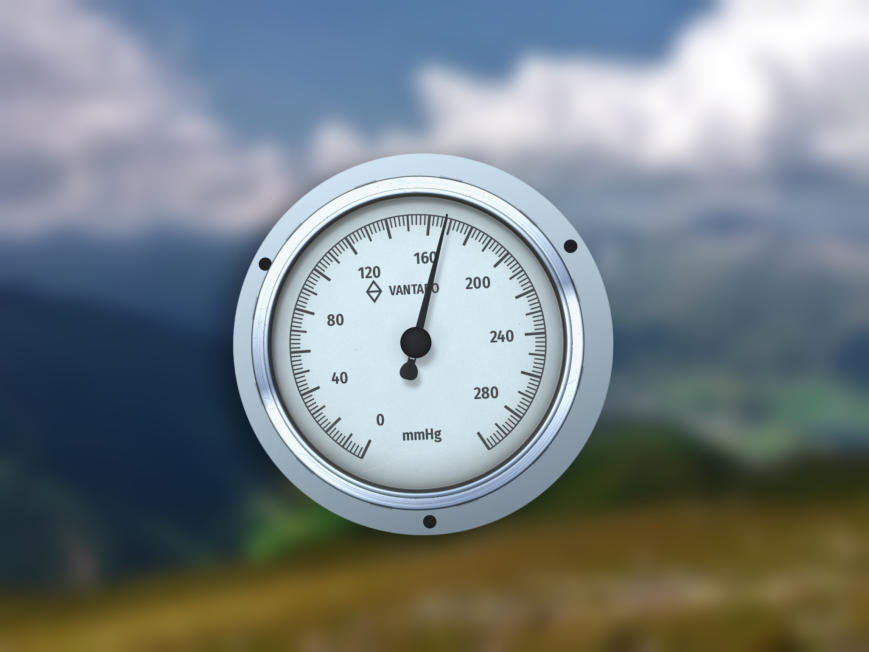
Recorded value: 168; mmHg
